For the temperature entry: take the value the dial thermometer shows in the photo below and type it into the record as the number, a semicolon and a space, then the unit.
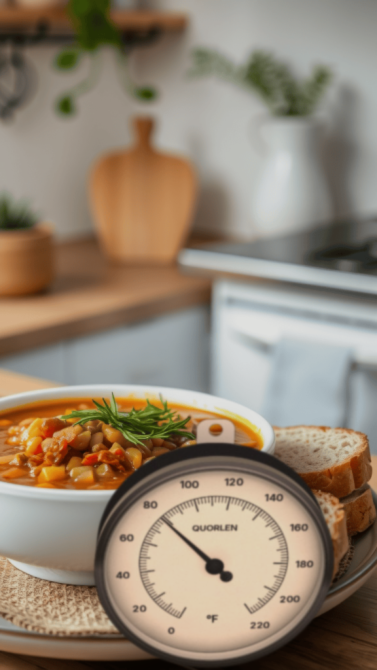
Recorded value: 80; °F
